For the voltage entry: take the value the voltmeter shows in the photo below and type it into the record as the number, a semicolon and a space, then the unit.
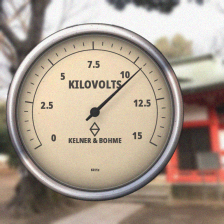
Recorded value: 10.5; kV
